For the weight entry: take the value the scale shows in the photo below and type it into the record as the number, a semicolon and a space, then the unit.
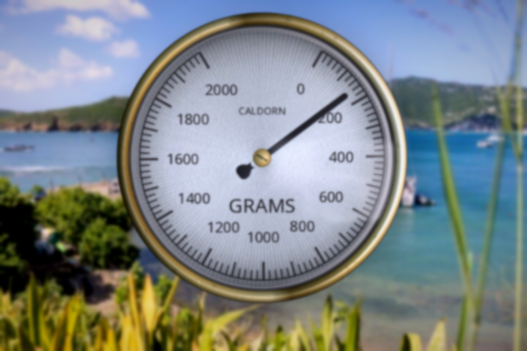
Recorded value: 160; g
